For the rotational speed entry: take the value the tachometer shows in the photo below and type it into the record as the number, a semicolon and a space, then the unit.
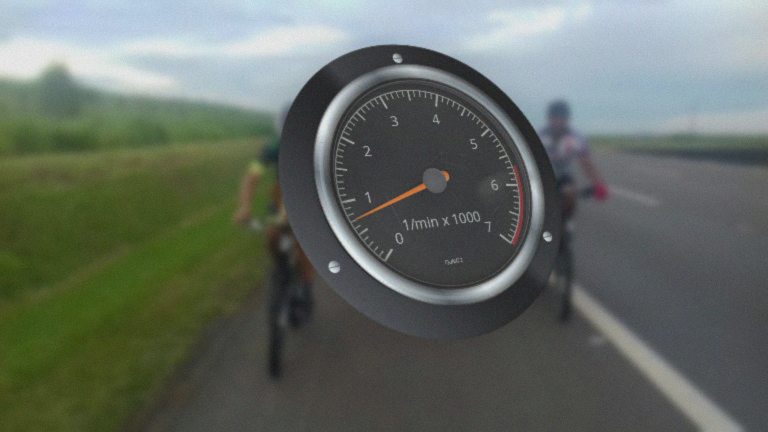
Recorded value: 700; rpm
